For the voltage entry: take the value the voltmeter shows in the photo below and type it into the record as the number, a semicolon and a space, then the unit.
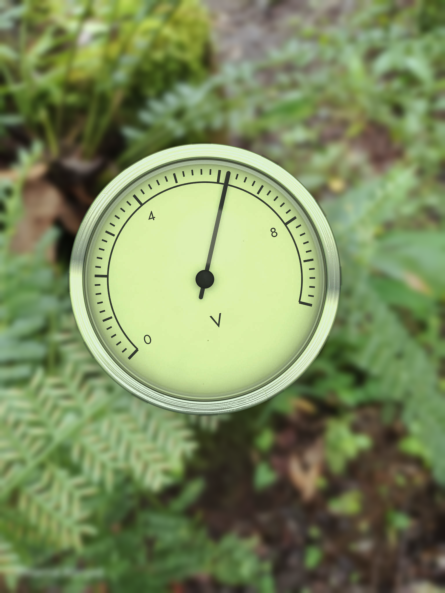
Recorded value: 6.2; V
